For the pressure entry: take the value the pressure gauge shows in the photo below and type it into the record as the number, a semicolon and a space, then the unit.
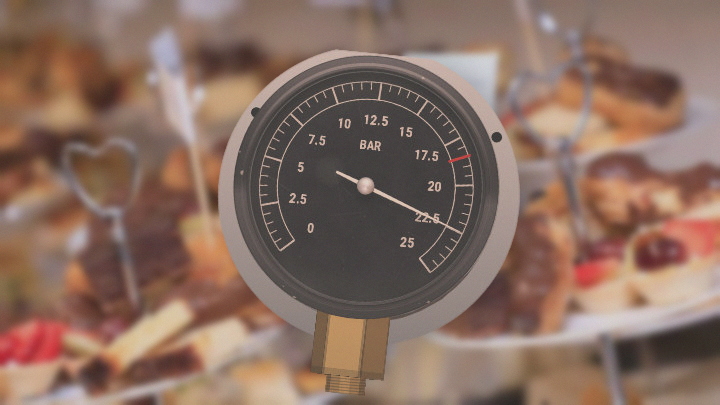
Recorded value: 22.5; bar
